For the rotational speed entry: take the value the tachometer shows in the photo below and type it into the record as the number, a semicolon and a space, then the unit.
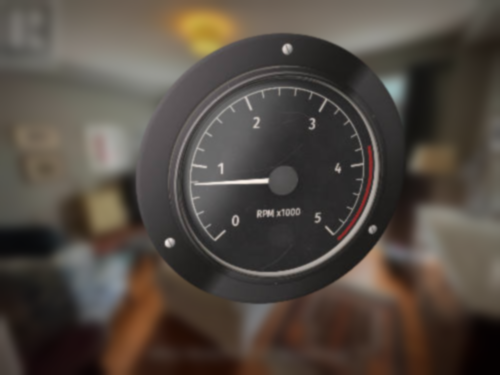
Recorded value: 800; rpm
